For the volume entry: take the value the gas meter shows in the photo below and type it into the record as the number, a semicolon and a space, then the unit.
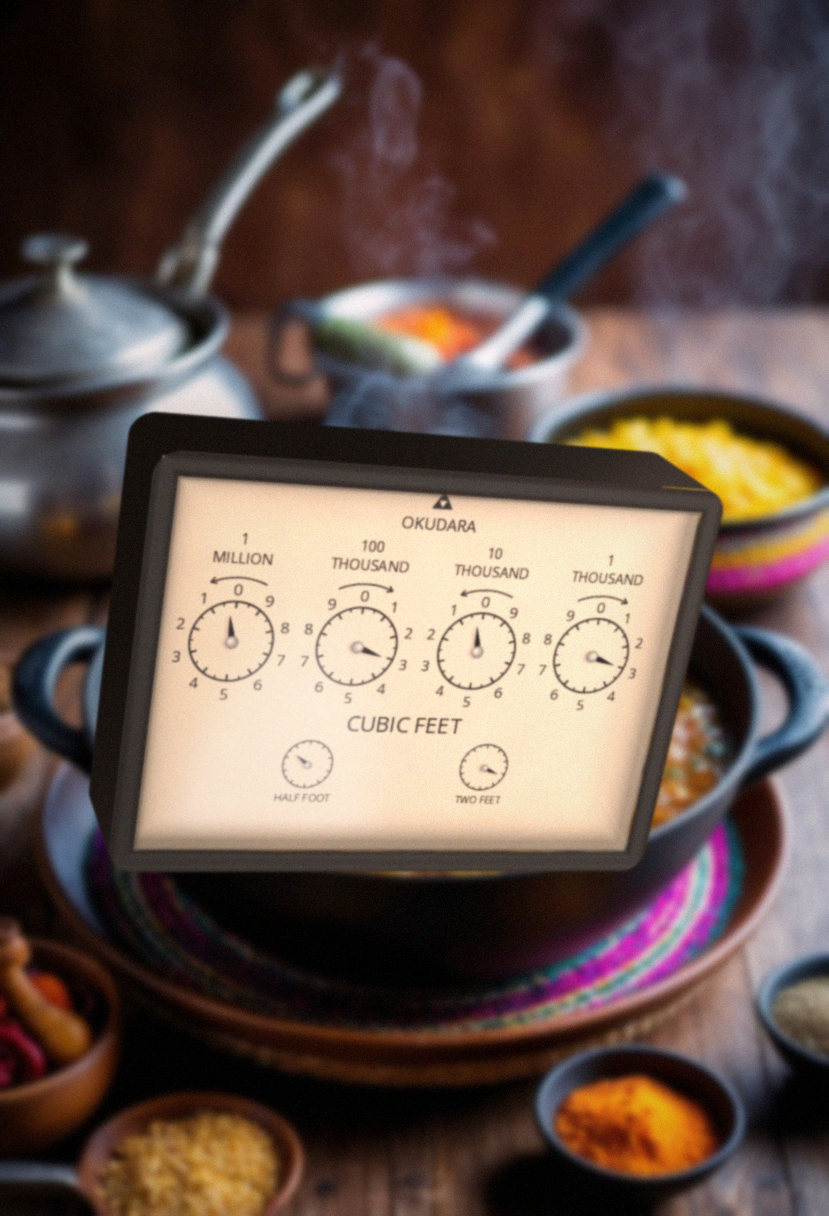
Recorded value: 30300; ft³
